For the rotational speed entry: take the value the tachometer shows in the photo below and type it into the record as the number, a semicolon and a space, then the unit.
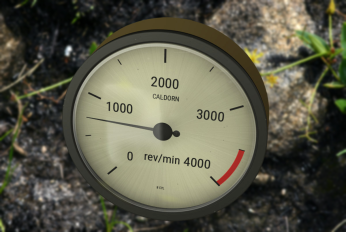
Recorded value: 750; rpm
